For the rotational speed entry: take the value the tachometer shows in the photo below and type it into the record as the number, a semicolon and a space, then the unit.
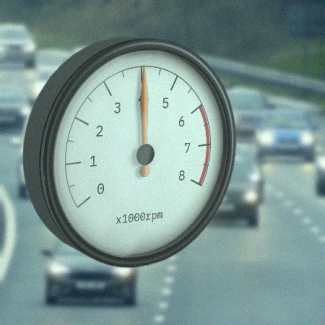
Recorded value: 4000; rpm
